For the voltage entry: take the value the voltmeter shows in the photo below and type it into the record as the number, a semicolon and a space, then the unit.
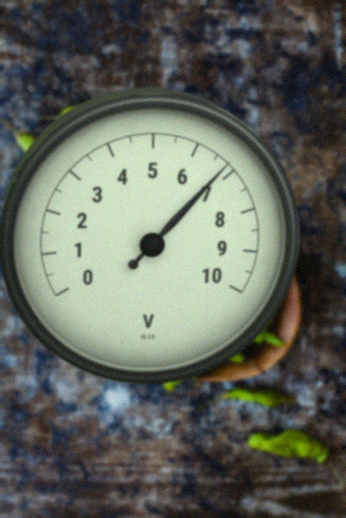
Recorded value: 6.75; V
